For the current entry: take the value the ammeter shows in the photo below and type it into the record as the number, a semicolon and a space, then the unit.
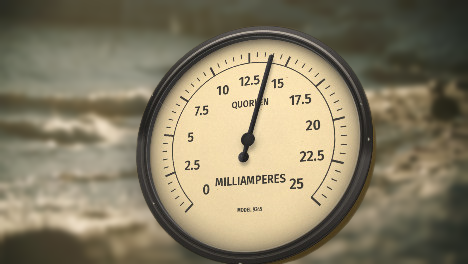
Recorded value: 14; mA
